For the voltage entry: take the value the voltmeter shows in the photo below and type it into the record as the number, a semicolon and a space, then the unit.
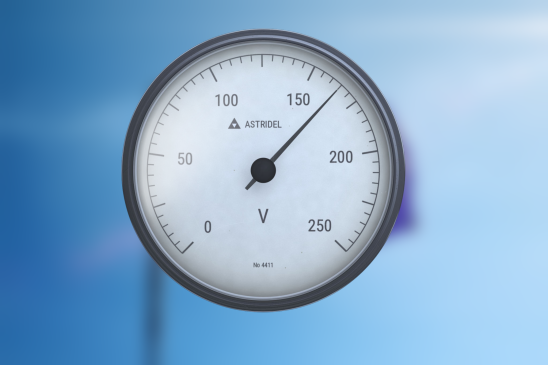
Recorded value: 165; V
